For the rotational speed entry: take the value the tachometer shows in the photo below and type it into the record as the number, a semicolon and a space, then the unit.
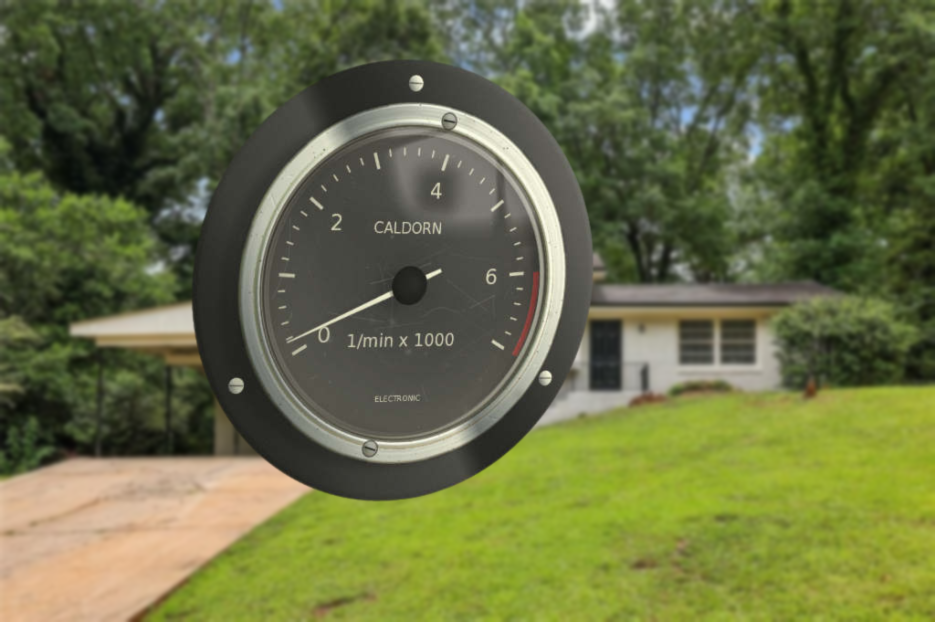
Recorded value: 200; rpm
